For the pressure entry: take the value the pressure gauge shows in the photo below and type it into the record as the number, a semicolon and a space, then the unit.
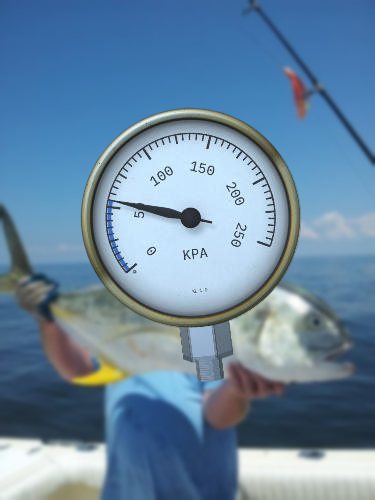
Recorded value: 55; kPa
